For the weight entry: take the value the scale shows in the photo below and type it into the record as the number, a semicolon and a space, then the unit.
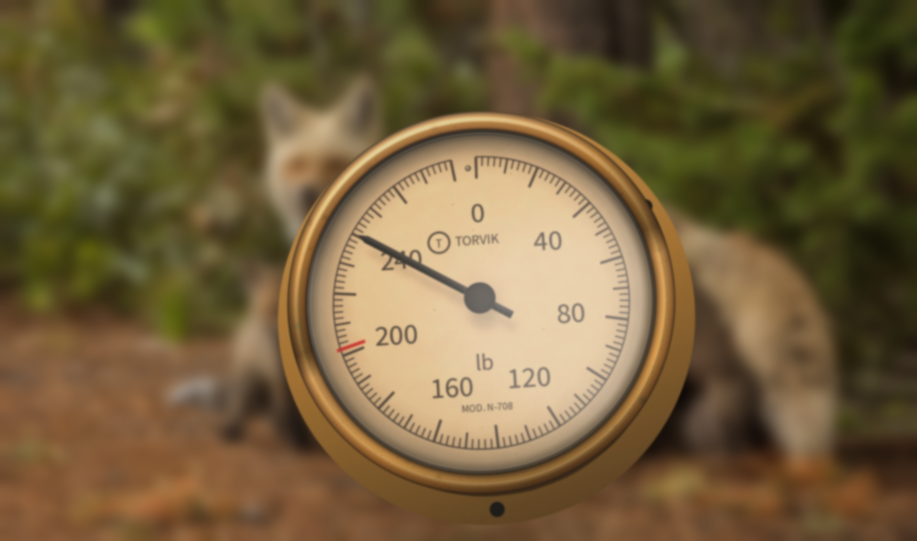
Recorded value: 240; lb
